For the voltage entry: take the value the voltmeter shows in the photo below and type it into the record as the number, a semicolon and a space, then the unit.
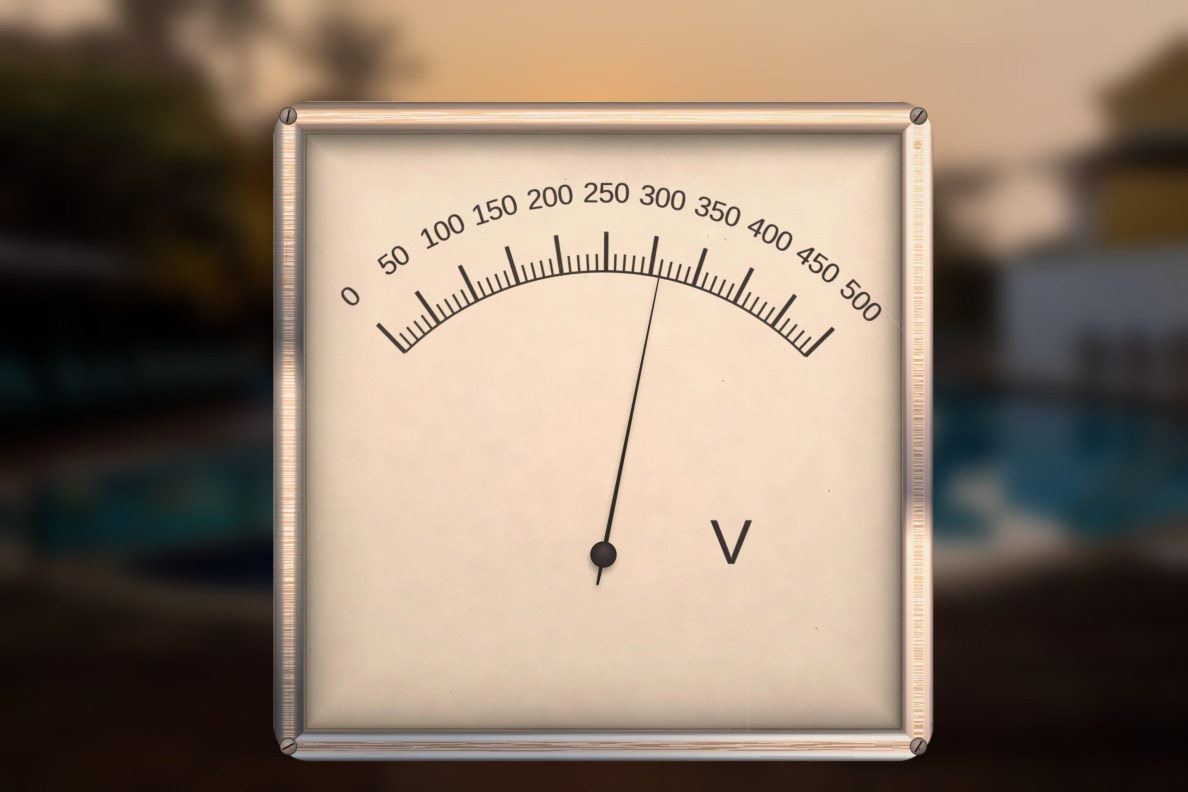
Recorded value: 310; V
